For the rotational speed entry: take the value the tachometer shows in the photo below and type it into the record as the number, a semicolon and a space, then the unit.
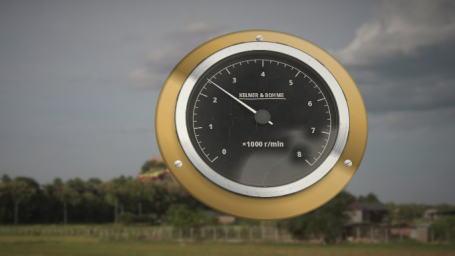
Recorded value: 2400; rpm
